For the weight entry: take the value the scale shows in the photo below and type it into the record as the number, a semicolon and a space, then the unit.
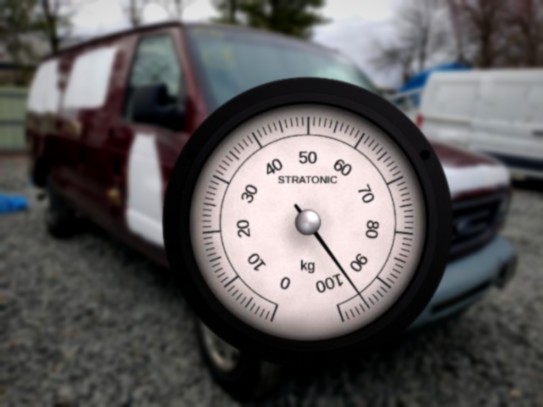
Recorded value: 95; kg
